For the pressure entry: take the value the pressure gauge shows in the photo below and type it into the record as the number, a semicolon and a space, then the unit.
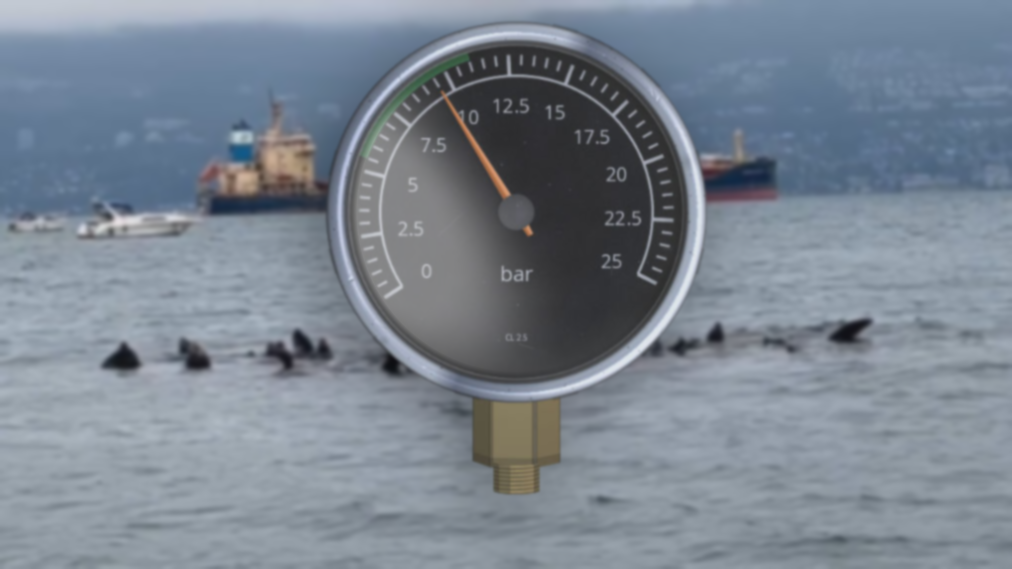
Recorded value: 9.5; bar
